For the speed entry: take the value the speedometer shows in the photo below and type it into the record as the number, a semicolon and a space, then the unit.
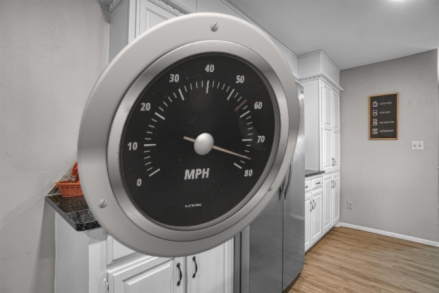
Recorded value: 76; mph
